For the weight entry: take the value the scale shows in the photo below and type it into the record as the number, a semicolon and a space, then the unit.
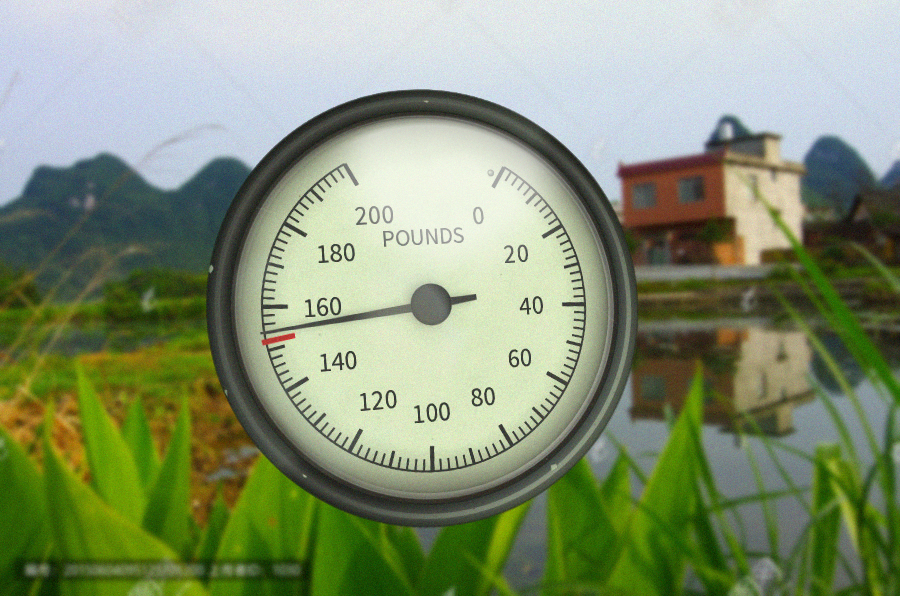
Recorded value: 154; lb
